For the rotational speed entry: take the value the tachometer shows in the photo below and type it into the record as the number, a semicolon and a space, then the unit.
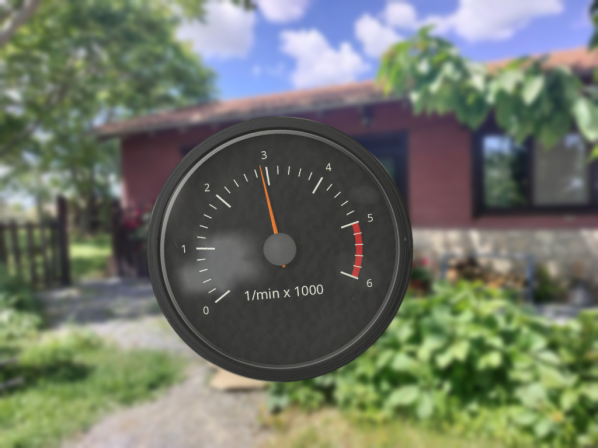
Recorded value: 2900; rpm
